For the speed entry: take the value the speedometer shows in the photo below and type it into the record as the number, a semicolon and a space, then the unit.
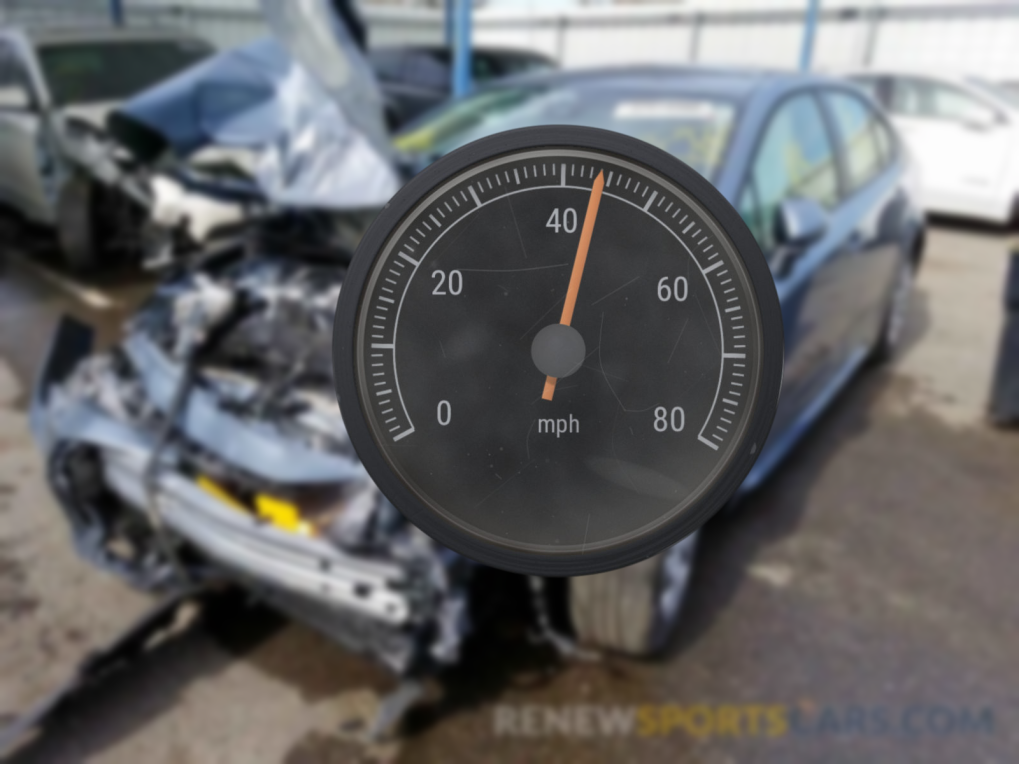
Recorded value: 44; mph
